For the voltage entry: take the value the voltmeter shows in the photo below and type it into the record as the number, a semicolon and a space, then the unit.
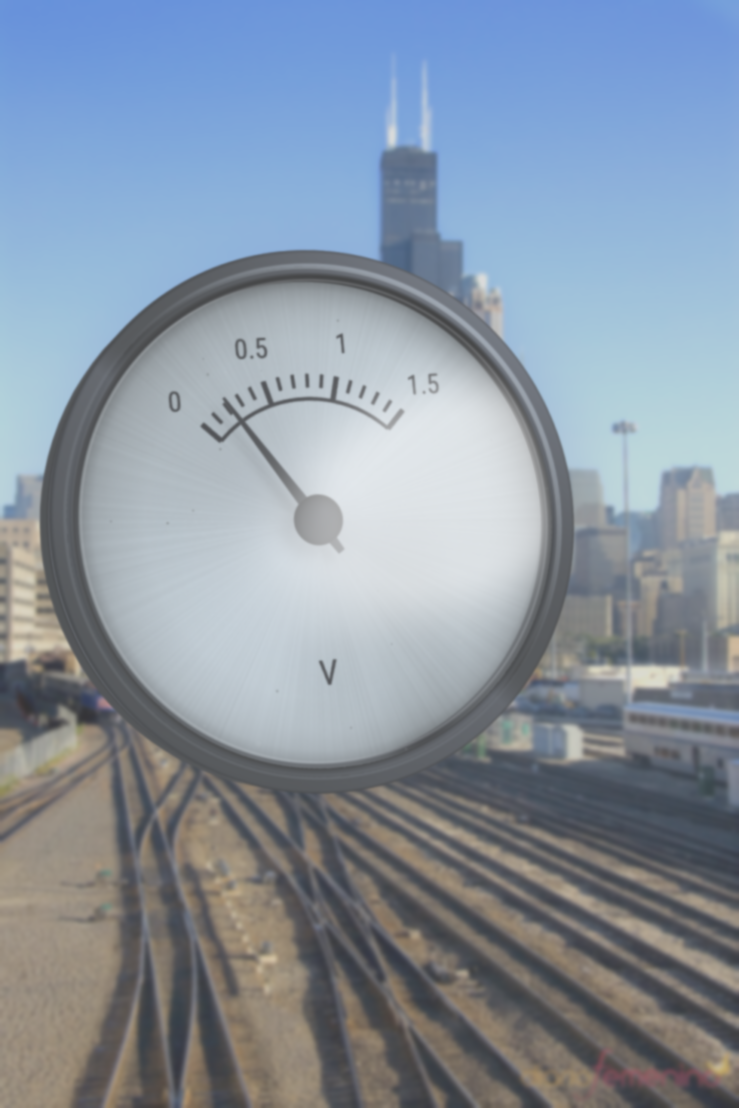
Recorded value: 0.2; V
